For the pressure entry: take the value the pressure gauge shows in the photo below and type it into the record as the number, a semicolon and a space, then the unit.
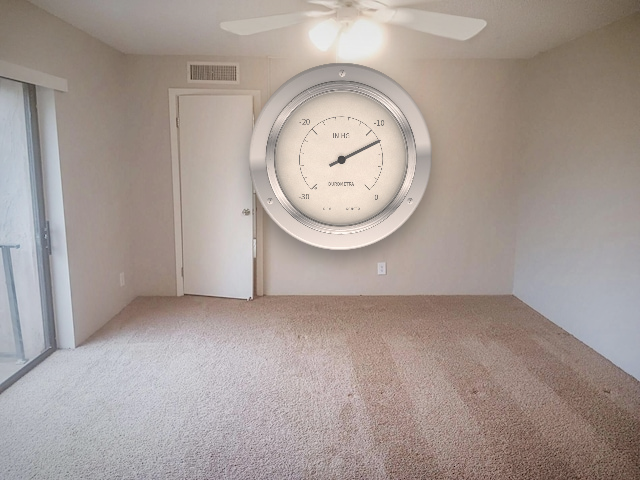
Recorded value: -8; inHg
